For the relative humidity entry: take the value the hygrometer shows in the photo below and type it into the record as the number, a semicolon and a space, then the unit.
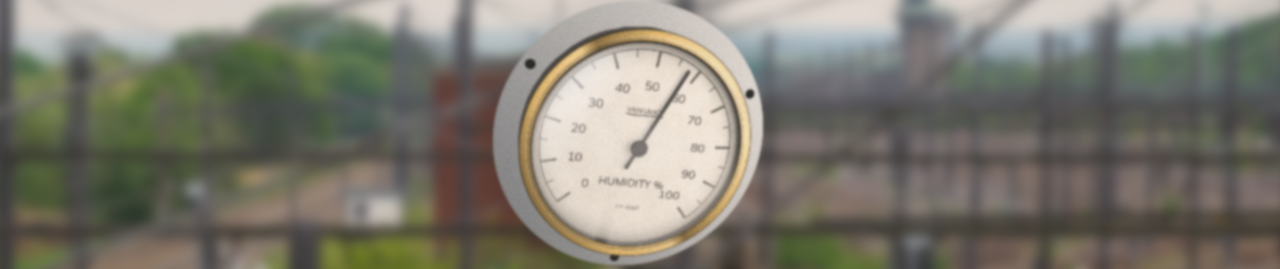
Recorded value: 57.5; %
